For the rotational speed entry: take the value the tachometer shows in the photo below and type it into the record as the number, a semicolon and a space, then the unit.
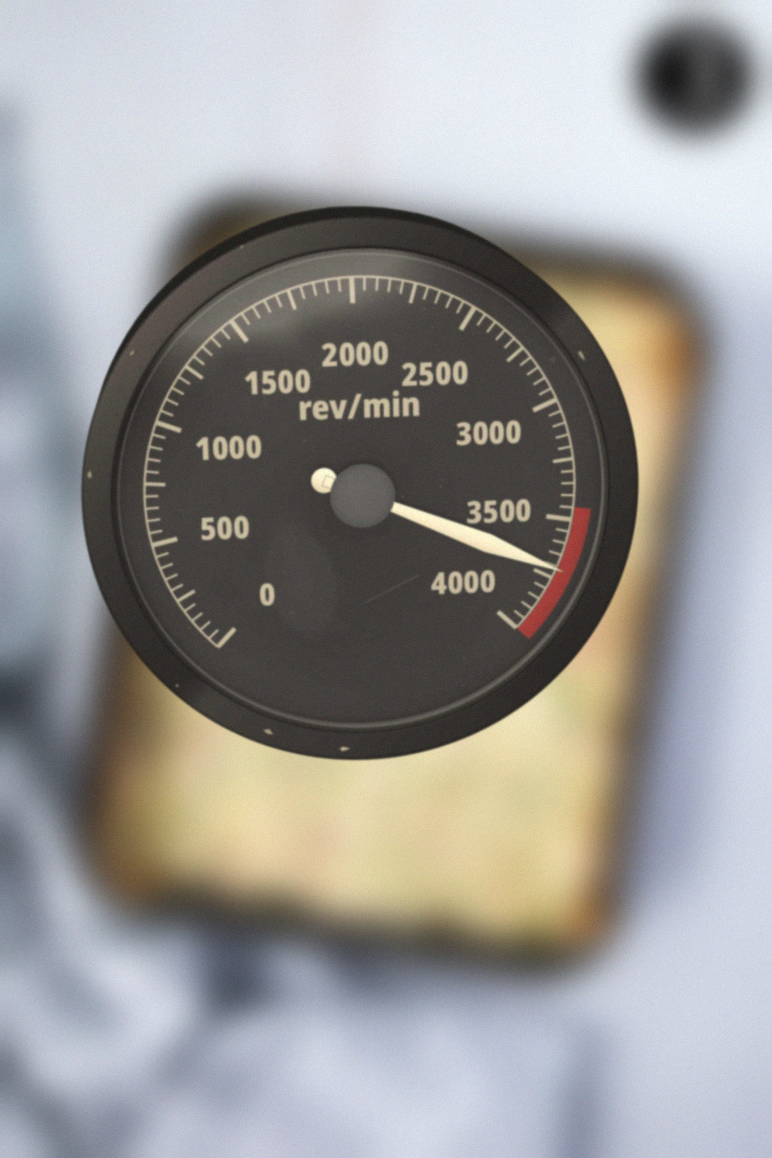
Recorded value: 3700; rpm
